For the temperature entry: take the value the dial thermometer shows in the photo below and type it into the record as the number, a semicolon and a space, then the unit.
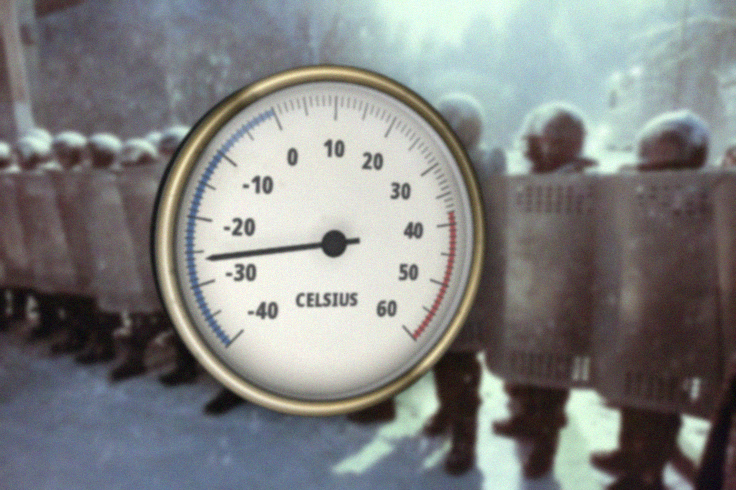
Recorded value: -26; °C
